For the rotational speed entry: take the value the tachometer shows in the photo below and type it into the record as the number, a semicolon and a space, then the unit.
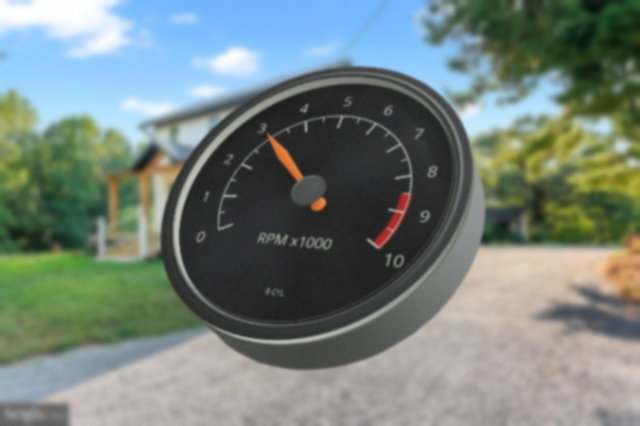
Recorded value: 3000; rpm
